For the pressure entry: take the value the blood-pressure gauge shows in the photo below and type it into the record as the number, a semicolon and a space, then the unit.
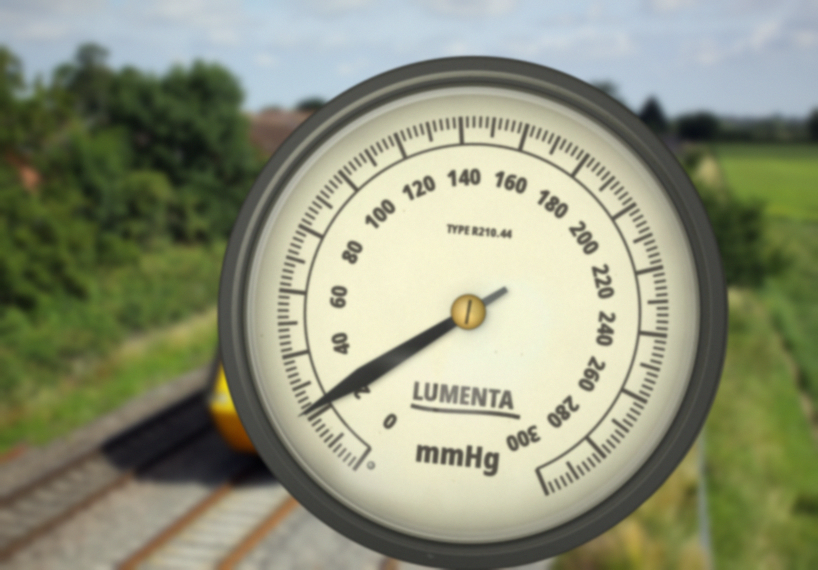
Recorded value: 22; mmHg
